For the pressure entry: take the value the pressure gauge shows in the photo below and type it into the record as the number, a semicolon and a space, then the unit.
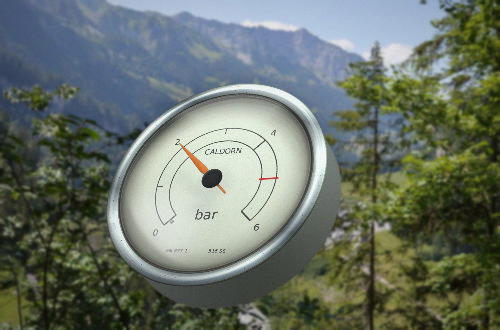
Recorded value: 2; bar
